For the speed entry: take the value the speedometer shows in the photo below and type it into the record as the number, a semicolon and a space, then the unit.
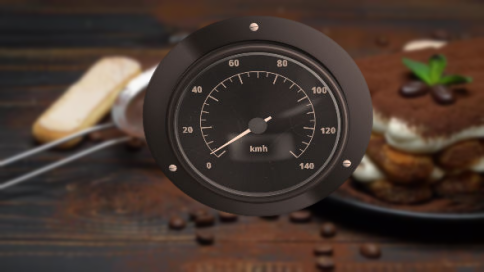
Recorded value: 5; km/h
